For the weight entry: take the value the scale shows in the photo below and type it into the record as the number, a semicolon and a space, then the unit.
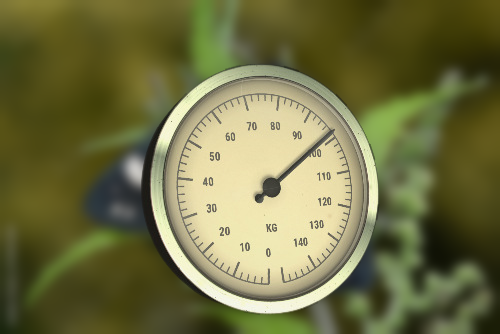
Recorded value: 98; kg
